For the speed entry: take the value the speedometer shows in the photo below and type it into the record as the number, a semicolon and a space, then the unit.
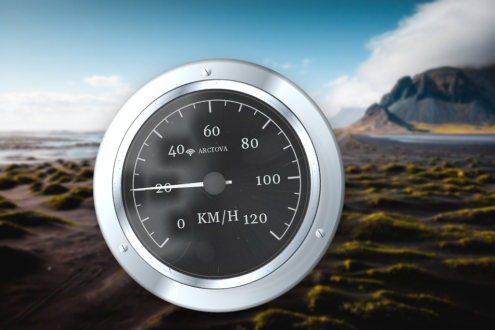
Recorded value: 20; km/h
